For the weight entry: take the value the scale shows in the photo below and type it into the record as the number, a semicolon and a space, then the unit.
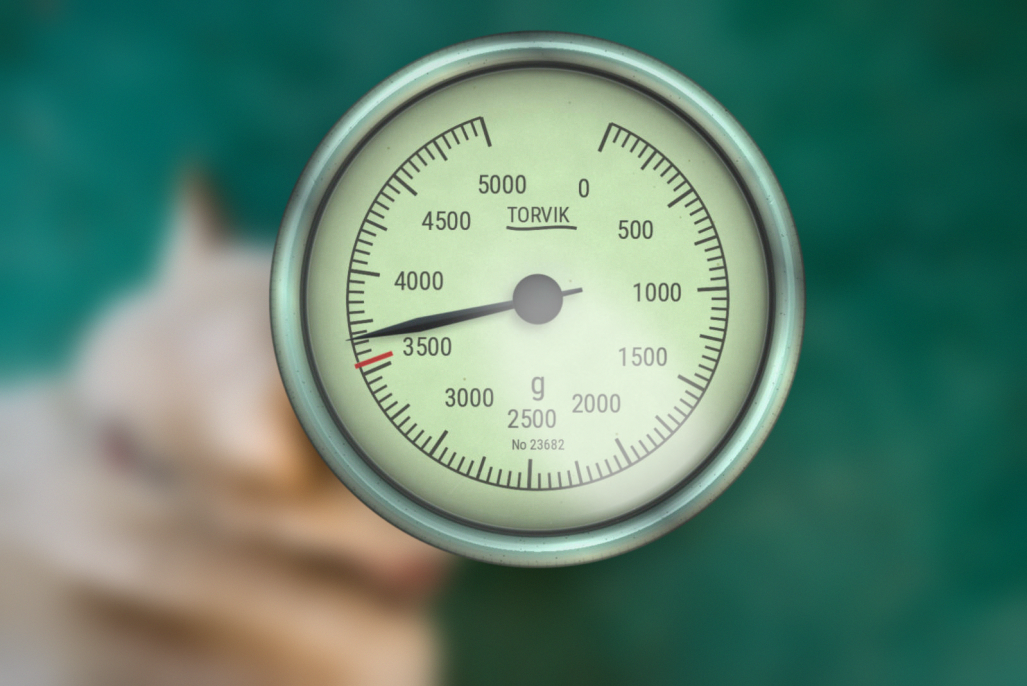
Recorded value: 3675; g
